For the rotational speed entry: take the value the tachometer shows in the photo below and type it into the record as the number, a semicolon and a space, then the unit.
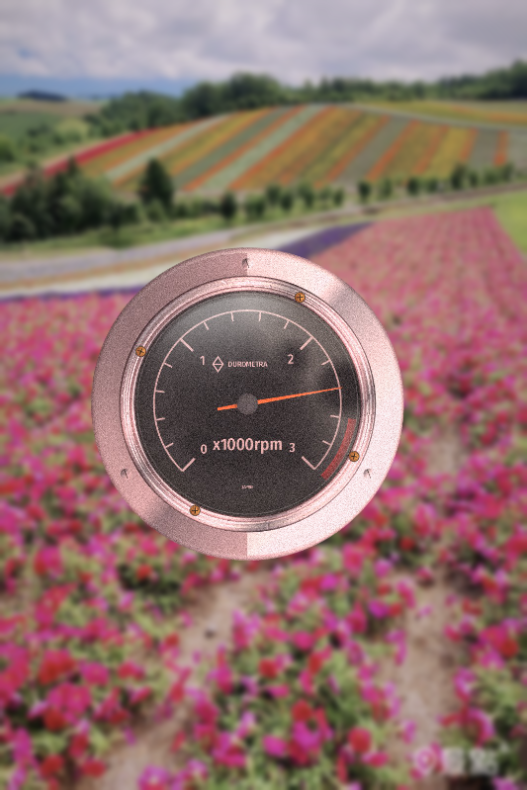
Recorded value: 2400; rpm
